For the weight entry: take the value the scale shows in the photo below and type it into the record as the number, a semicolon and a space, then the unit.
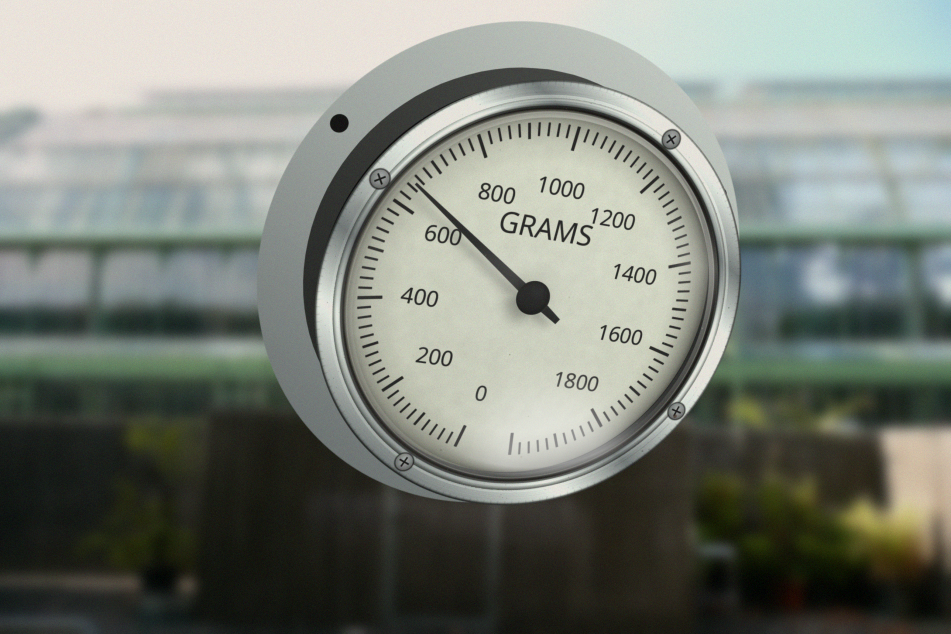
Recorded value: 650; g
